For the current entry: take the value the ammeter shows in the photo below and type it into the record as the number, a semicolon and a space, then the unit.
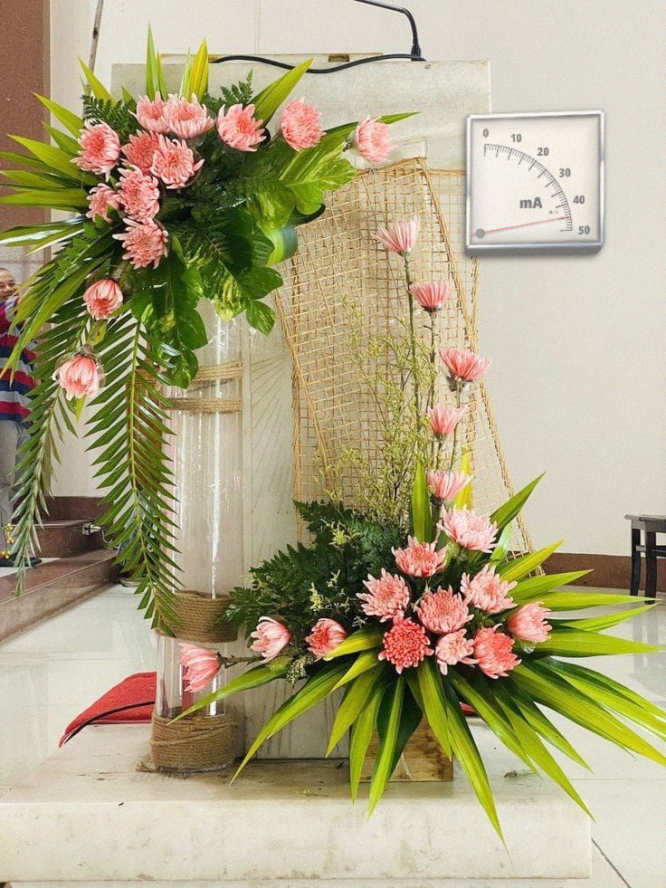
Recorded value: 45; mA
